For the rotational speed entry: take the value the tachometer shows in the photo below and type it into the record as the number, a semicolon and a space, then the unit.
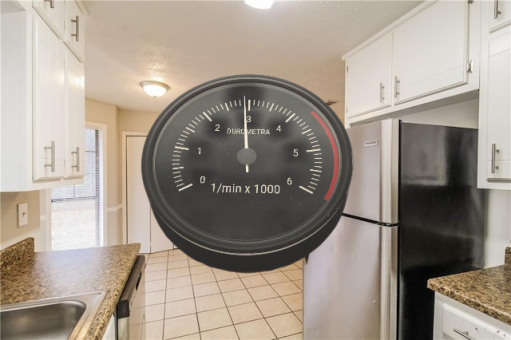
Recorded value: 2900; rpm
